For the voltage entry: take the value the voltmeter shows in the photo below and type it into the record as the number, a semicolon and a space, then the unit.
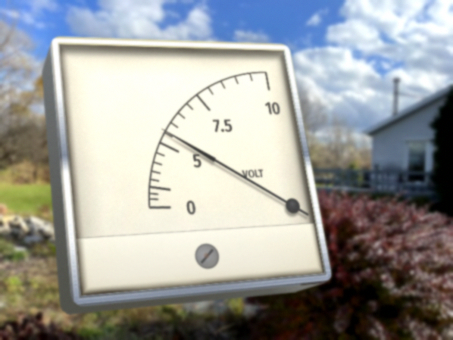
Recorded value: 5.5; V
